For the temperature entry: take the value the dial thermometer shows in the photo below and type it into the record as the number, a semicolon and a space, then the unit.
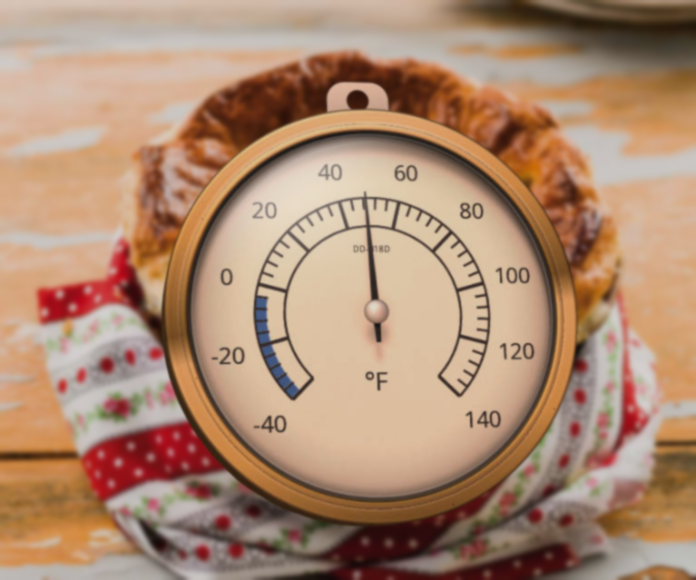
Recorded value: 48; °F
